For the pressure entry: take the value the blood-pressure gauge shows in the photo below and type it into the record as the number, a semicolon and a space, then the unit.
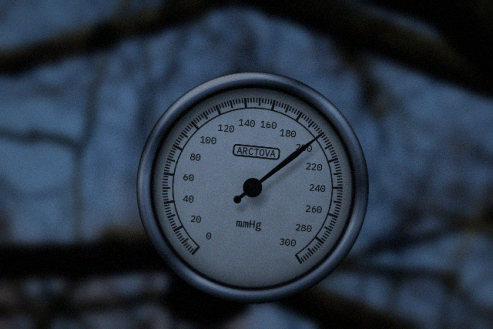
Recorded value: 200; mmHg
